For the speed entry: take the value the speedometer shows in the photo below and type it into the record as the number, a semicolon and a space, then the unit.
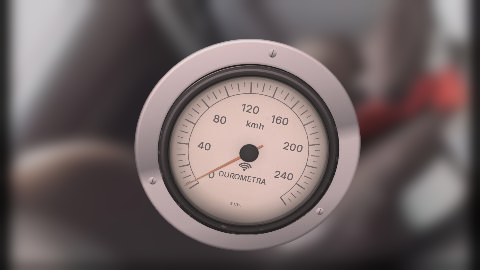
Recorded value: 5; km/h
